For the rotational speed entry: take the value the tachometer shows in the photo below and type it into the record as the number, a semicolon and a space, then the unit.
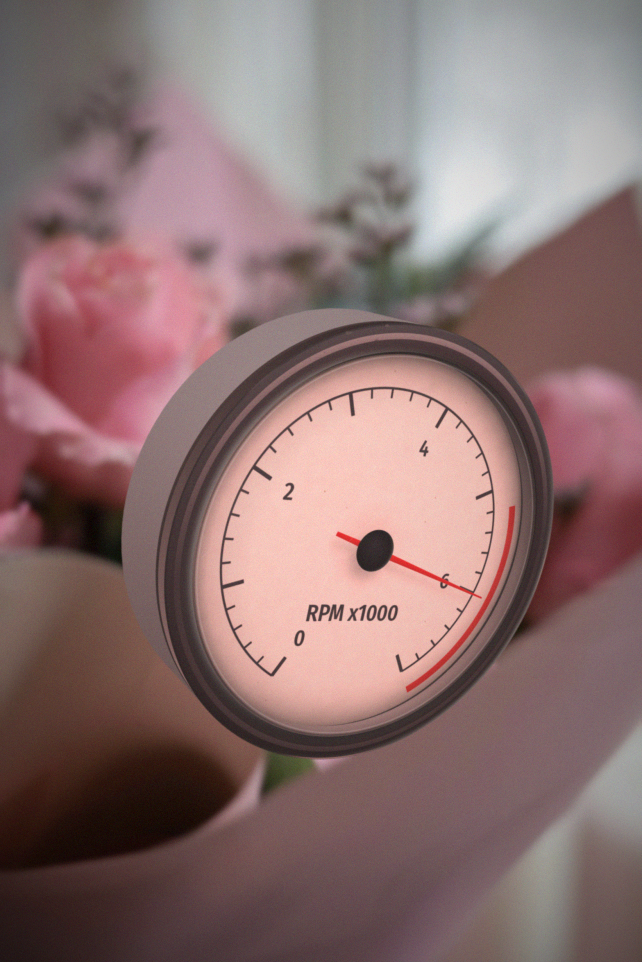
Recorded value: 6000; rpm
